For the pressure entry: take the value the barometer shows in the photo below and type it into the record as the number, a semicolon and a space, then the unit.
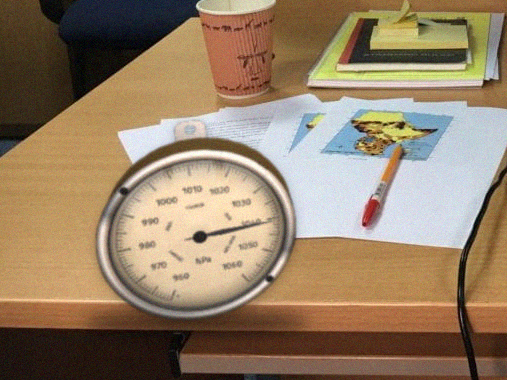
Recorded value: 1040; hPa
